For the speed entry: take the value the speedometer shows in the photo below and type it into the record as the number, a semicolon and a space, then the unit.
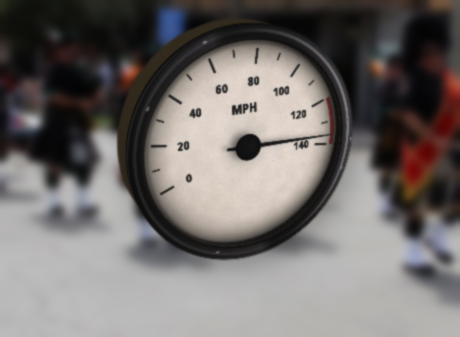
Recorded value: 135; mph
